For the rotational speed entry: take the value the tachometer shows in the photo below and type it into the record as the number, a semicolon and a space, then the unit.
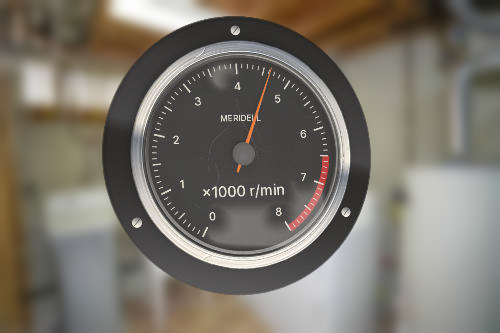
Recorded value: 4600; rpm
